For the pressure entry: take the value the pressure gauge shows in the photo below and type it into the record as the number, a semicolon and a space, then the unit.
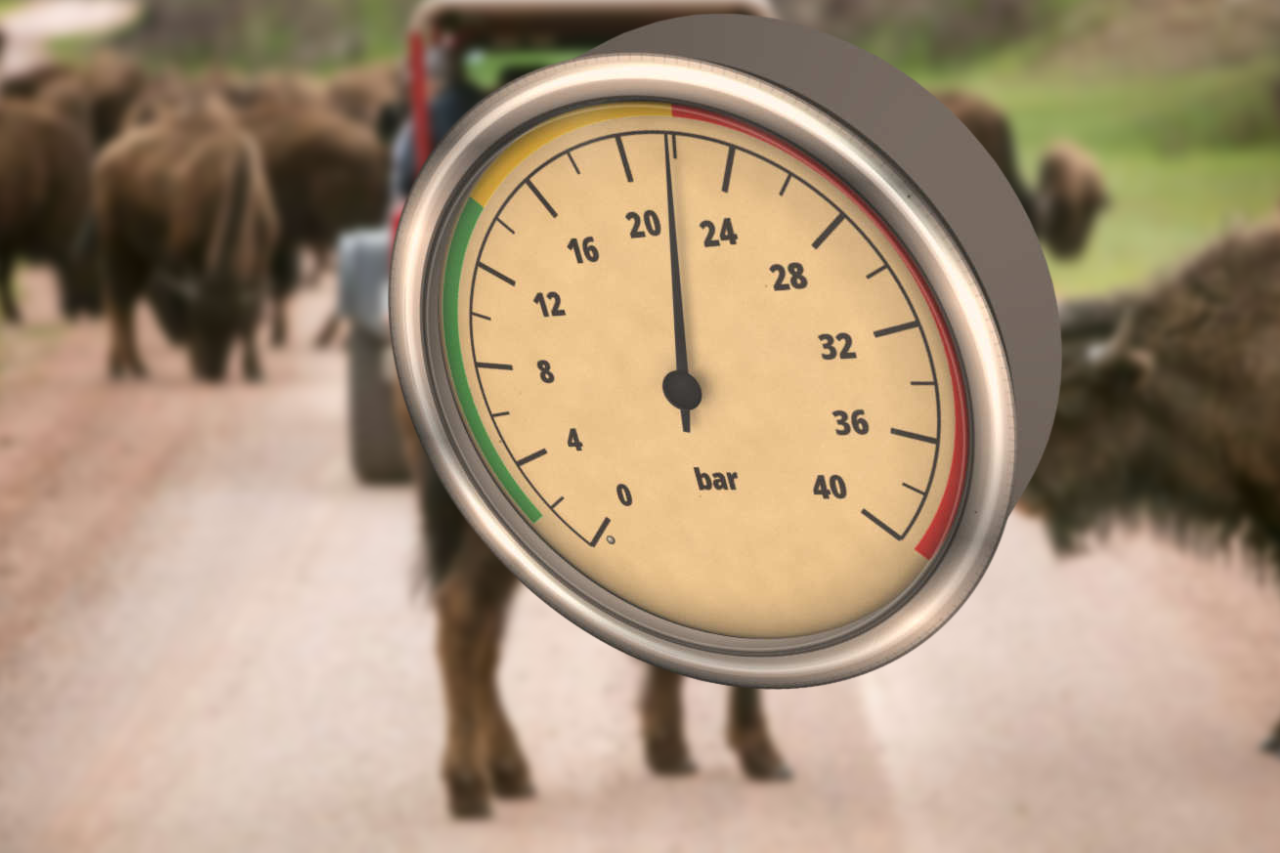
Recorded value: 22; bar
